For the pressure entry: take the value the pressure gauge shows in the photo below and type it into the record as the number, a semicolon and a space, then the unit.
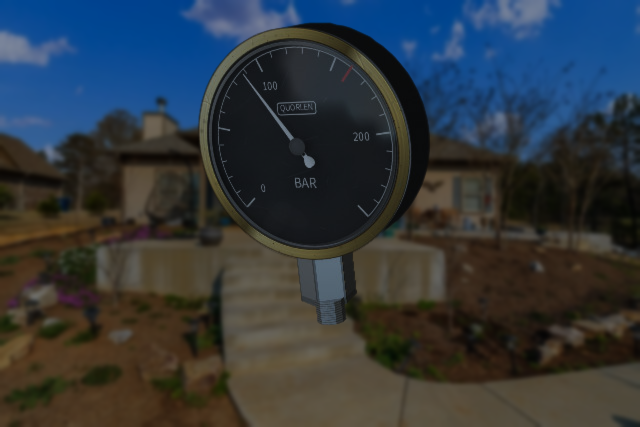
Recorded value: 90; bar
